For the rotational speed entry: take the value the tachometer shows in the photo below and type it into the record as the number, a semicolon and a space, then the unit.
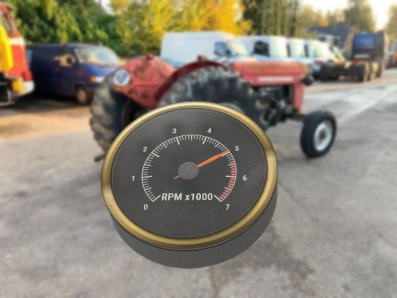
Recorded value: 5000; rpm
